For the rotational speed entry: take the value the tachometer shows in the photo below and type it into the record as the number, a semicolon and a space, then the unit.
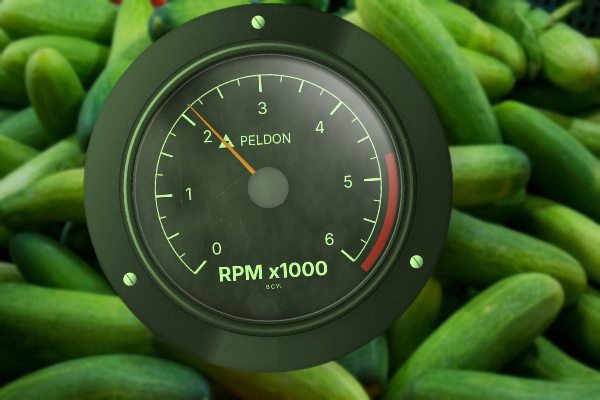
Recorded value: 2125; rpm
